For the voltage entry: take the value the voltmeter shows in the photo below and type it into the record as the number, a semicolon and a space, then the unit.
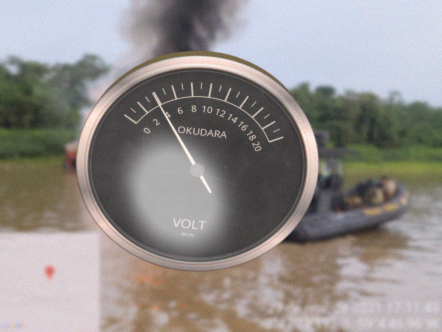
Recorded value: 4; V
